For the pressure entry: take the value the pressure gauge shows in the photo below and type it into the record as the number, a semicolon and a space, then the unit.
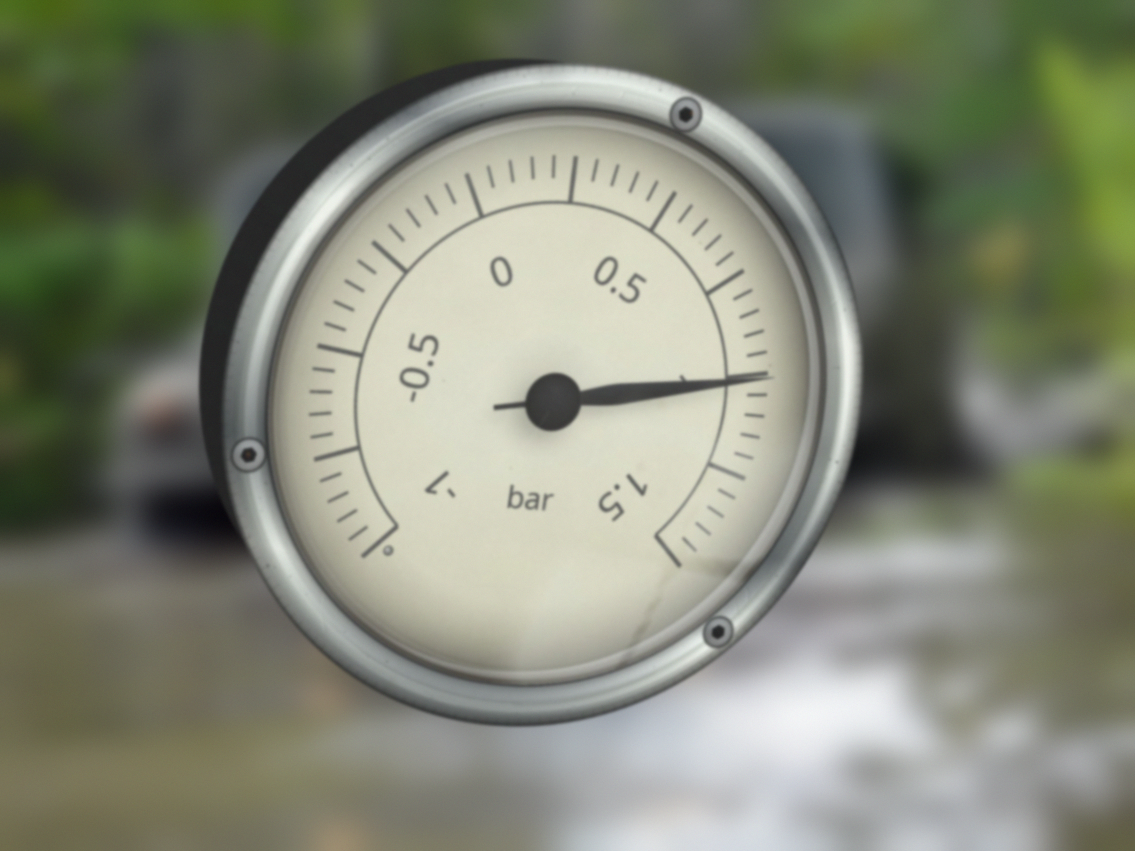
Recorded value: 1; bar
